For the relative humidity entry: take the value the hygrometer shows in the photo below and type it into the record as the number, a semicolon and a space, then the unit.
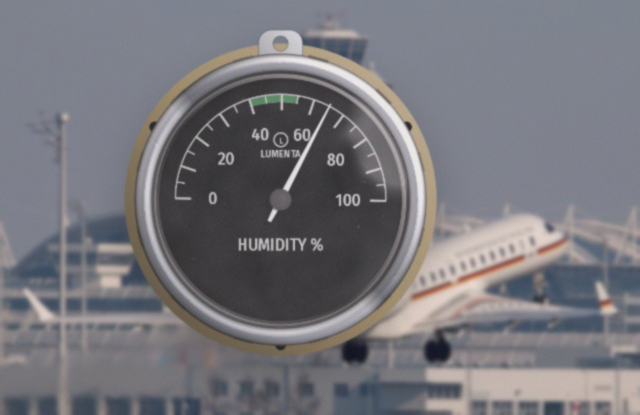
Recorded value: 65; %
